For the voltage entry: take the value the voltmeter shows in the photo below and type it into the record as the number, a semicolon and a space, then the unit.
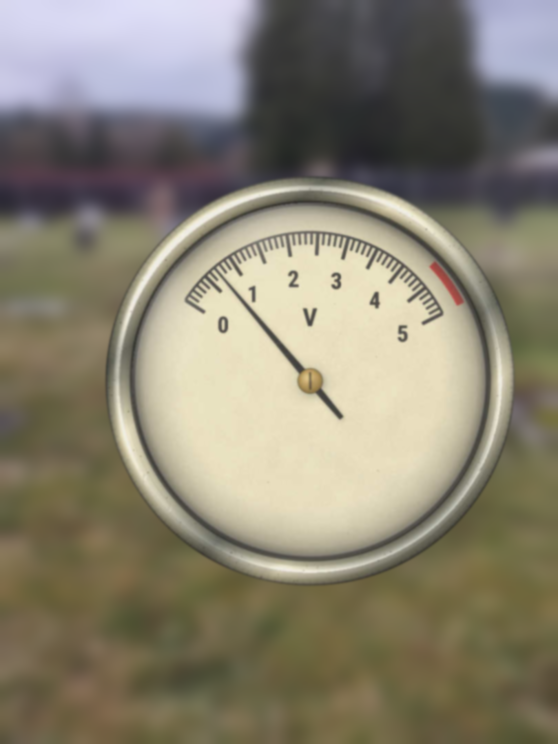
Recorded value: 0.7; V
